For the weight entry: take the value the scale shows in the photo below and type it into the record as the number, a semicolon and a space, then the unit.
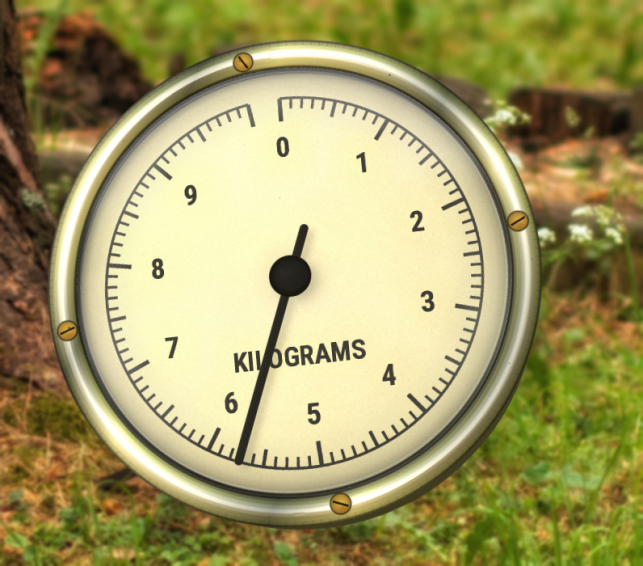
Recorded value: 5.7; kg
